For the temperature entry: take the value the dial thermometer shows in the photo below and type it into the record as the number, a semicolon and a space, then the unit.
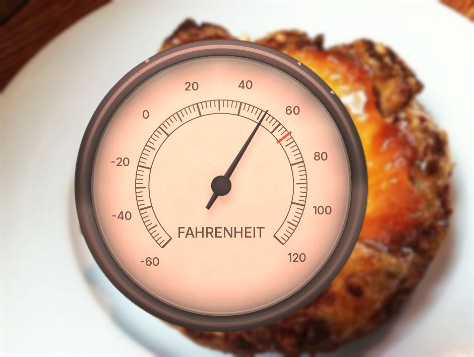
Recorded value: 52; °F
